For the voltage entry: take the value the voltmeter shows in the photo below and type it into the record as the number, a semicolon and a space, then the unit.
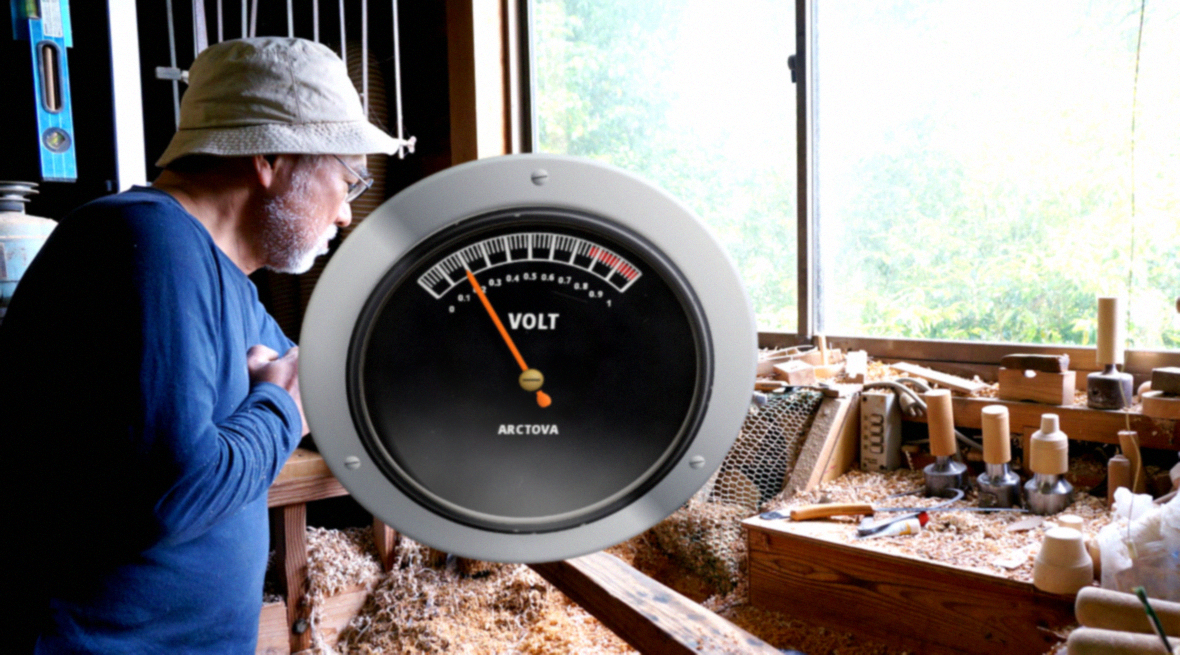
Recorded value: 0.2; V
